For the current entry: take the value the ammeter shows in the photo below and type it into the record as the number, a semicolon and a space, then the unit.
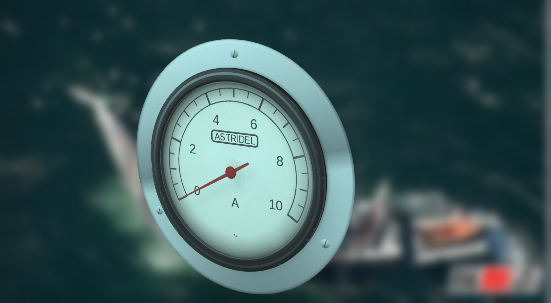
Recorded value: 0; A
